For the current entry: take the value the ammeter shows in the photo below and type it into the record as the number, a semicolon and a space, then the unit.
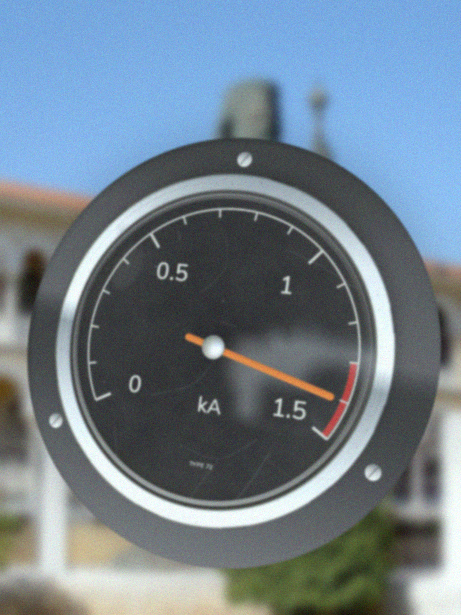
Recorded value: 1.4; kA
